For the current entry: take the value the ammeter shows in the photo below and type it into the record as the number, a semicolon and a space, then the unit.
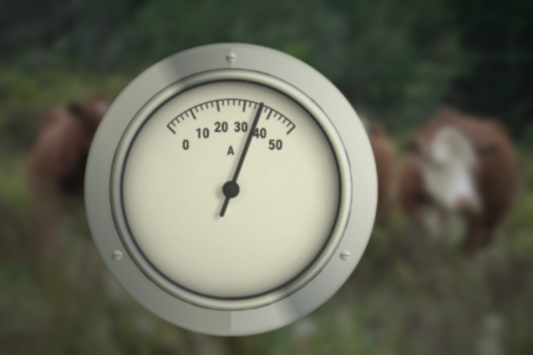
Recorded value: 36; A
